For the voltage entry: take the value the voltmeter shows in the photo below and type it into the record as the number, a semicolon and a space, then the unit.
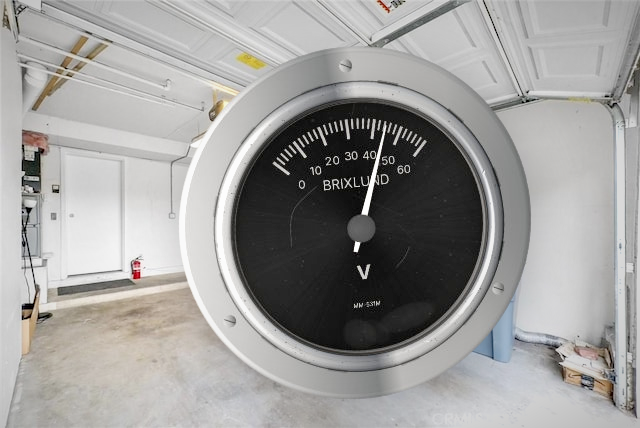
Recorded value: 44; V
